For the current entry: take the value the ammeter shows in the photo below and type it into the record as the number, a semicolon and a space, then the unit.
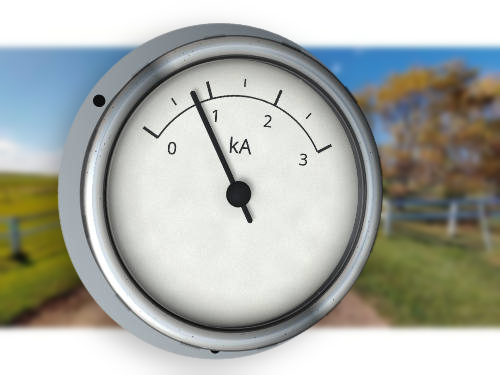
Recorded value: 0.75; kA
